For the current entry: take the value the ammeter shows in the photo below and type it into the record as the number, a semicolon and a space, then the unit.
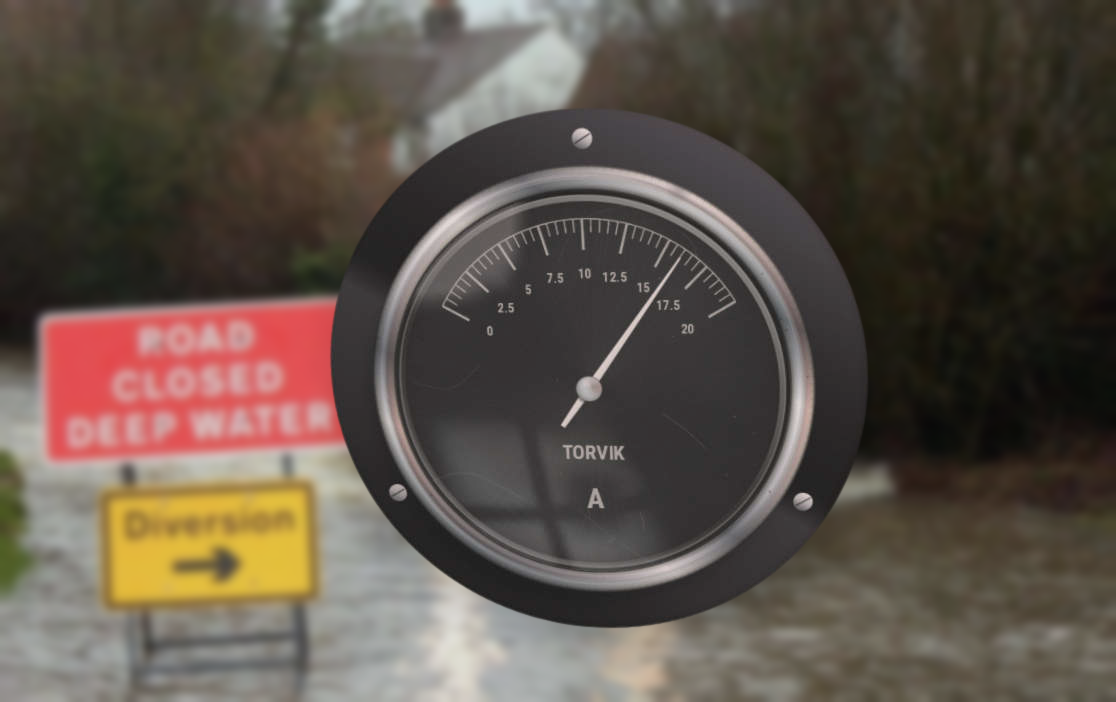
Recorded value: 16; A
